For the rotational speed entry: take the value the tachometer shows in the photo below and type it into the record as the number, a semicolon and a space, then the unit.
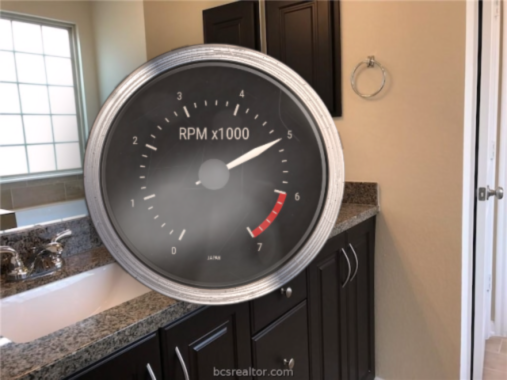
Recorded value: 5000; rpm
